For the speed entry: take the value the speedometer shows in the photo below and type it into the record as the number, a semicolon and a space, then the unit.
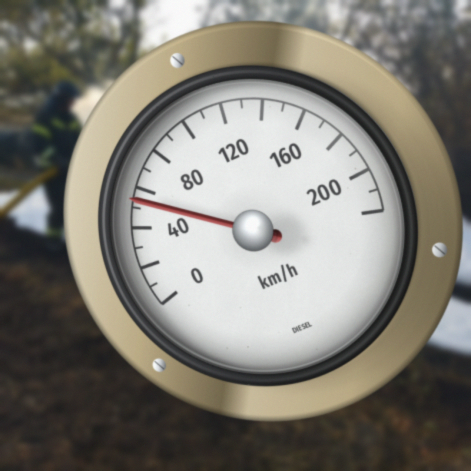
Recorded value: 55; km/h
